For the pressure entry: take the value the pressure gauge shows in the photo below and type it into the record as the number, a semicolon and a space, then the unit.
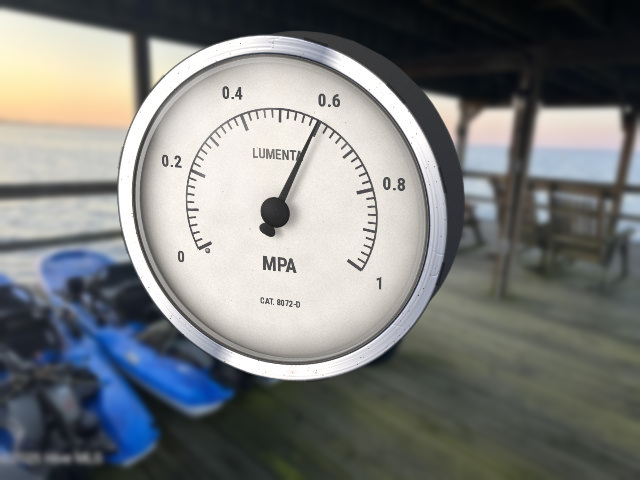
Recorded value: 0.6; MPa
